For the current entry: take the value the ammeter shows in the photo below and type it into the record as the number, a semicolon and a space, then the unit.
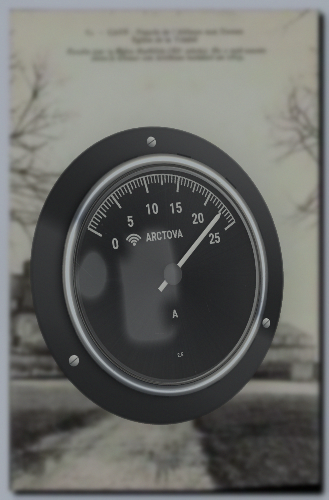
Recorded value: 22.5; A
